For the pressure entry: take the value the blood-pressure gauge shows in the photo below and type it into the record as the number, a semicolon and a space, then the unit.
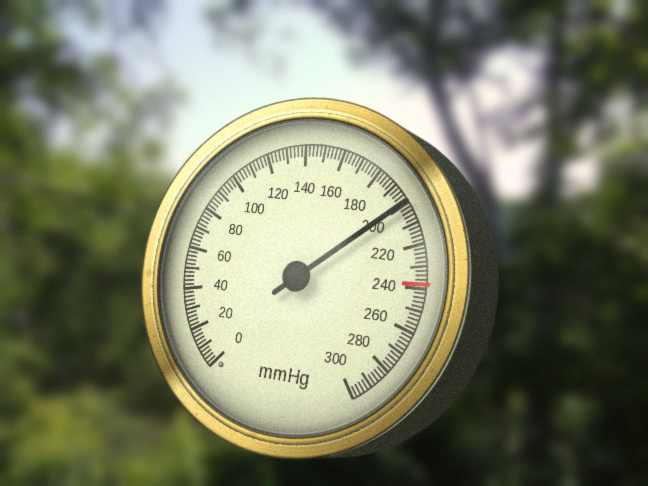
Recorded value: 200; mmHg
